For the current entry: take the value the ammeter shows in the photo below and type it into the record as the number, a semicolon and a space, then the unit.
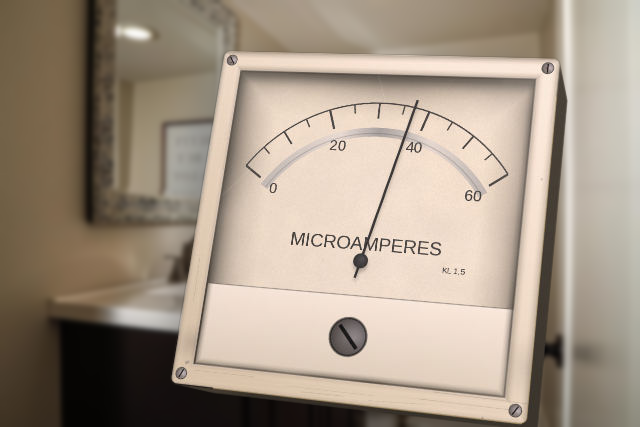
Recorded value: 37.5; µA
